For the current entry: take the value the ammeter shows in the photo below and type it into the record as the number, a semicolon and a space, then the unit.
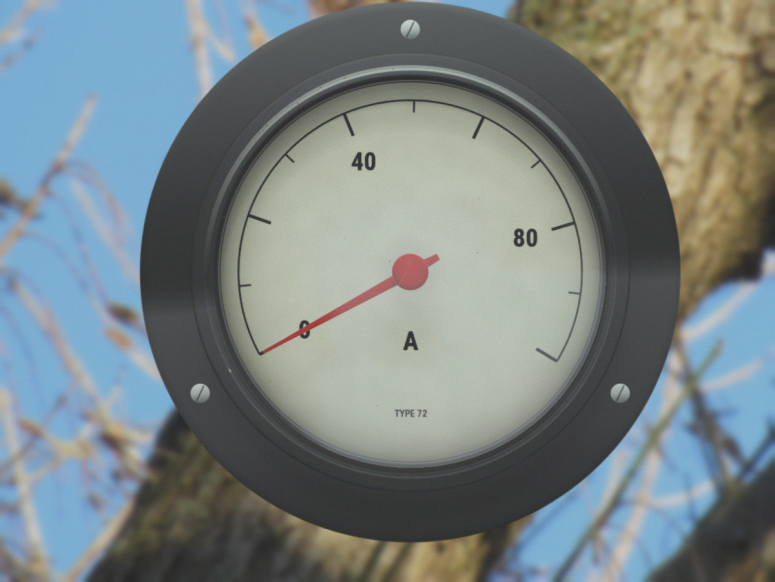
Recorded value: 0; A
